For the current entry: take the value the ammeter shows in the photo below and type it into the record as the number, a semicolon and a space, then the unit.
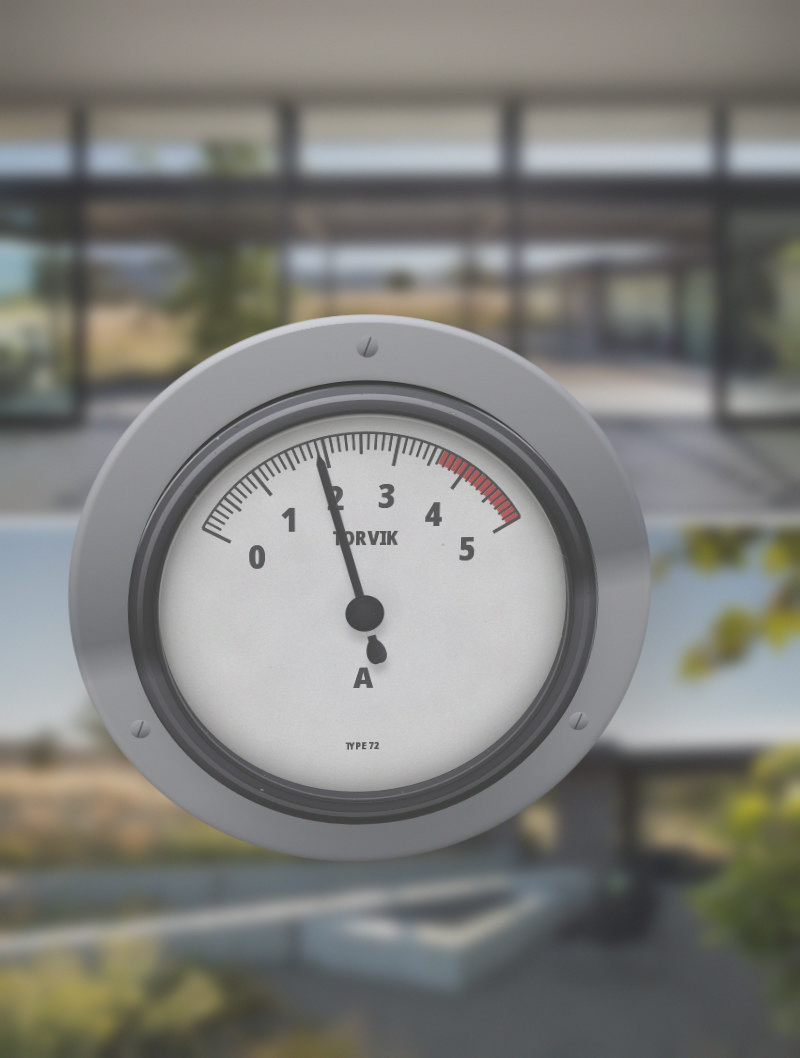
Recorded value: 1.9; A
